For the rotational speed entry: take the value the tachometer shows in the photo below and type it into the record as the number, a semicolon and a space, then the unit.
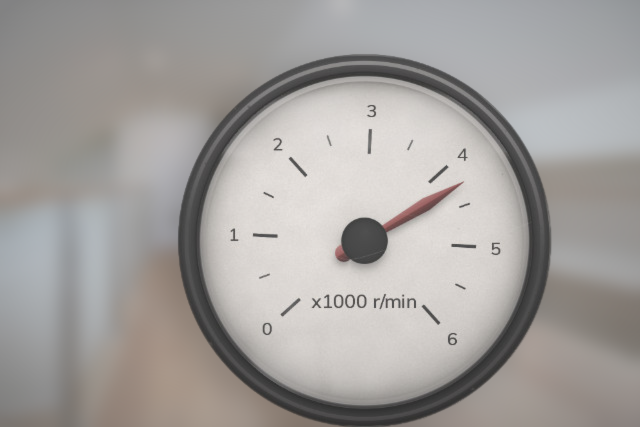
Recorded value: 4250; rpm
